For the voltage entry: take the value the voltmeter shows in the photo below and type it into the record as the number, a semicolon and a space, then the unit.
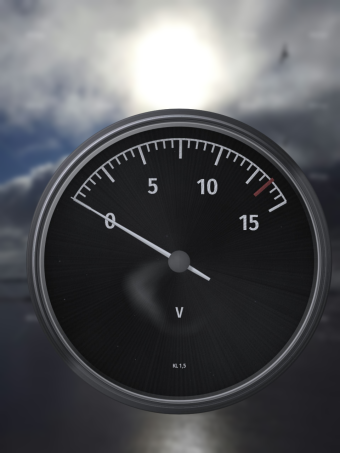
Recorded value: 0; V
